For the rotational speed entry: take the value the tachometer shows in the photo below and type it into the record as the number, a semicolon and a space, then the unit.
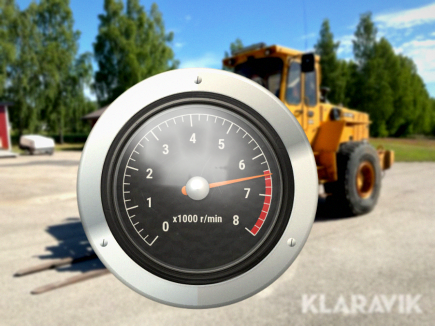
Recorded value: 6500; rpm
